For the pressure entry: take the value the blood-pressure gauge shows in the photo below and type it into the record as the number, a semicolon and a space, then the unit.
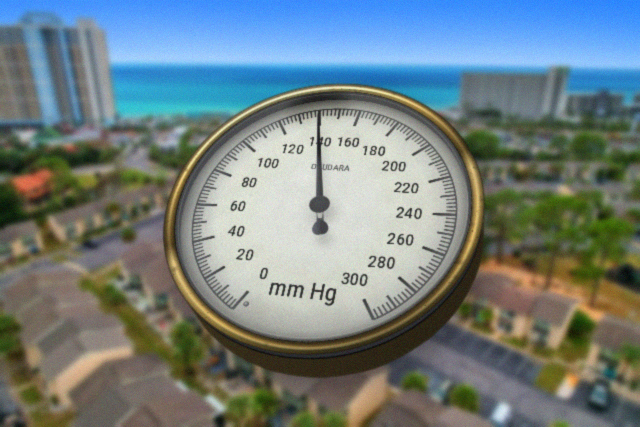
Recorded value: 140; mmHg
